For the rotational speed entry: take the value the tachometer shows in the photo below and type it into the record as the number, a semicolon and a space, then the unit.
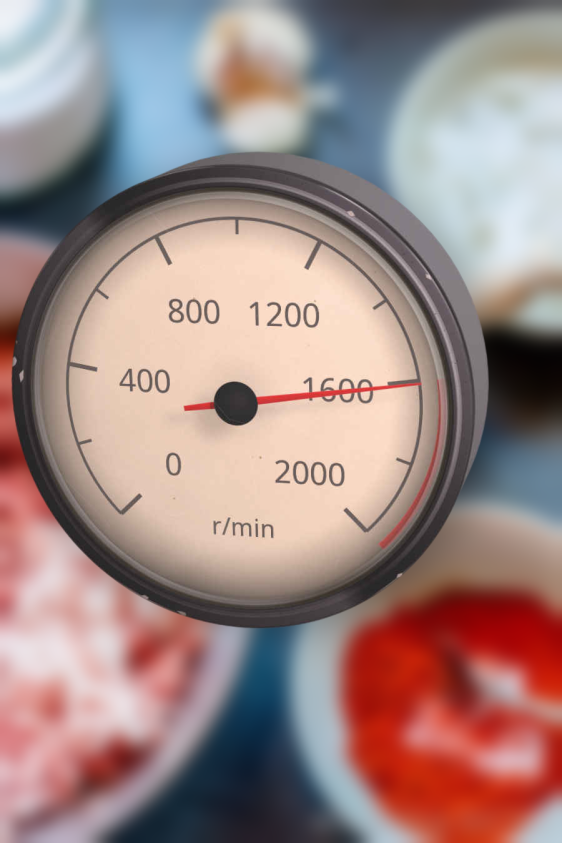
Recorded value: 1600; rpm
